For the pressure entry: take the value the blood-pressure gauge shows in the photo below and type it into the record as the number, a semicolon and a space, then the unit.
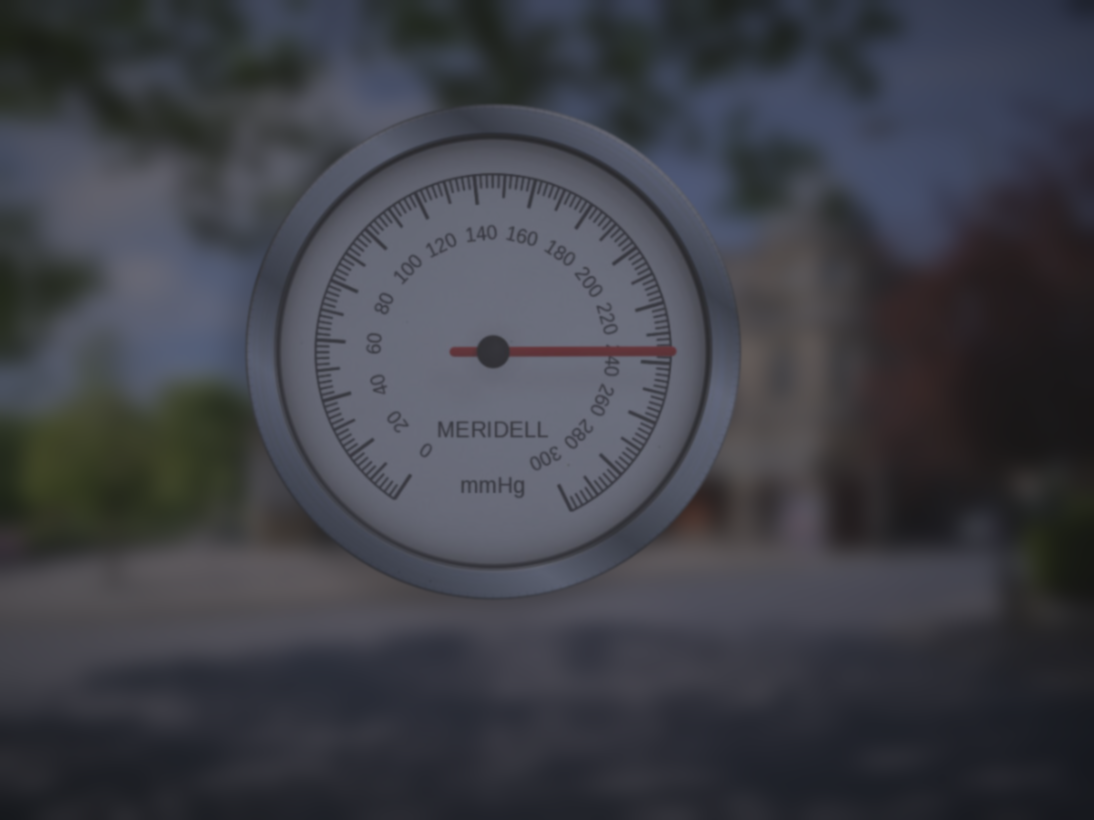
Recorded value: 236; mmHg
